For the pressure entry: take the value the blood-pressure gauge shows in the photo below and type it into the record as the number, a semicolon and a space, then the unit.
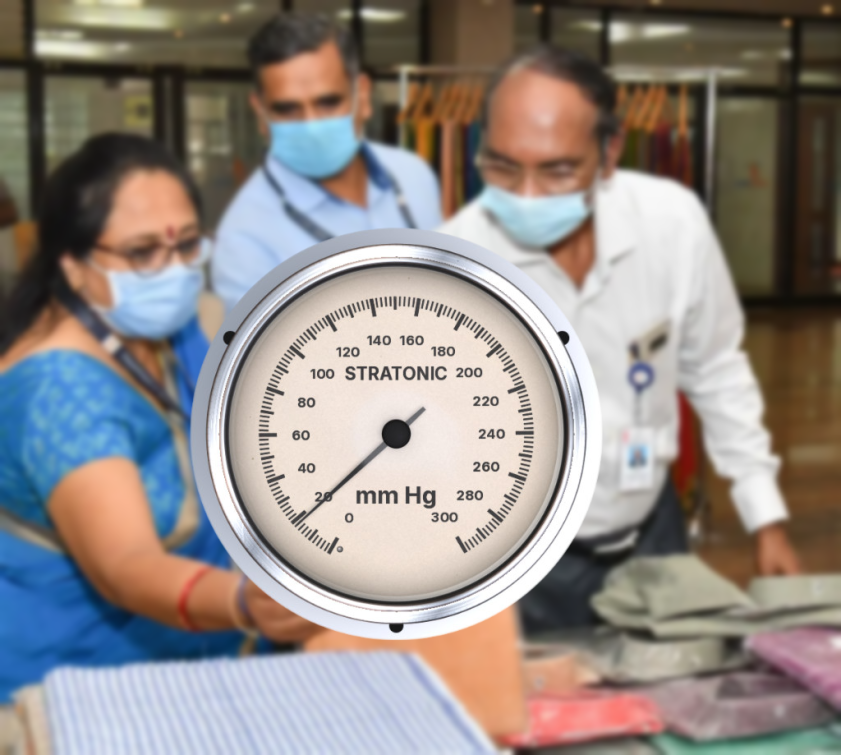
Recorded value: 18; mmHg
